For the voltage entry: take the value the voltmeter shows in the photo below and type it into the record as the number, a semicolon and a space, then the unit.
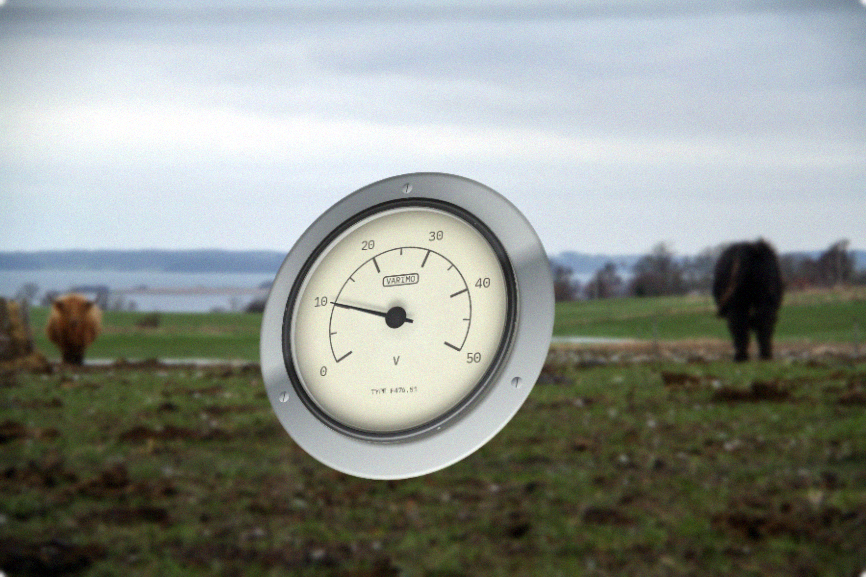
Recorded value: 10; V
